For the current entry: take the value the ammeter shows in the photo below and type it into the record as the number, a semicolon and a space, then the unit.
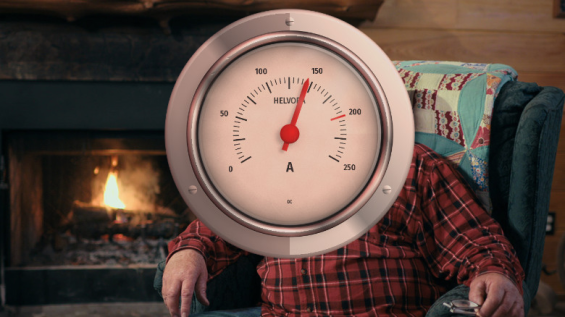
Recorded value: 145; A
